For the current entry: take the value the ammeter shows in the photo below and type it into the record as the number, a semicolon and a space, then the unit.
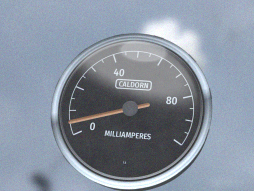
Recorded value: 5; mA
